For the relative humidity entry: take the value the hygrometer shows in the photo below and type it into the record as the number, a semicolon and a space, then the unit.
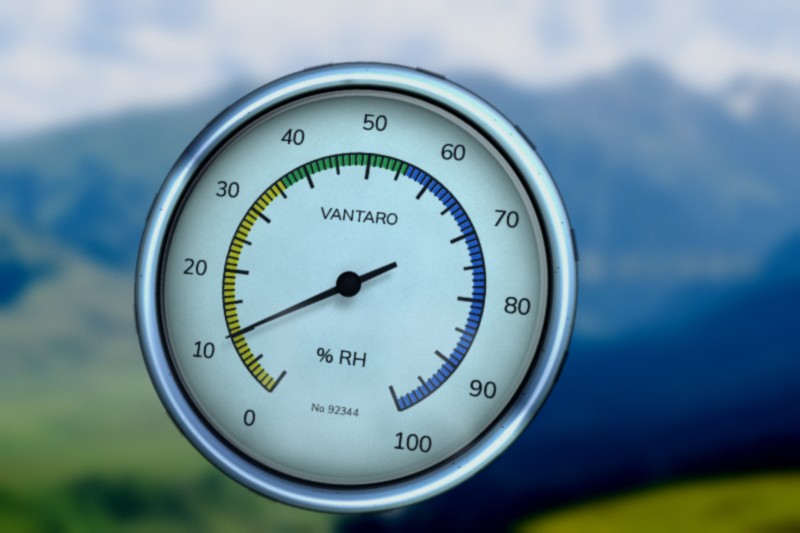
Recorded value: 10; %
